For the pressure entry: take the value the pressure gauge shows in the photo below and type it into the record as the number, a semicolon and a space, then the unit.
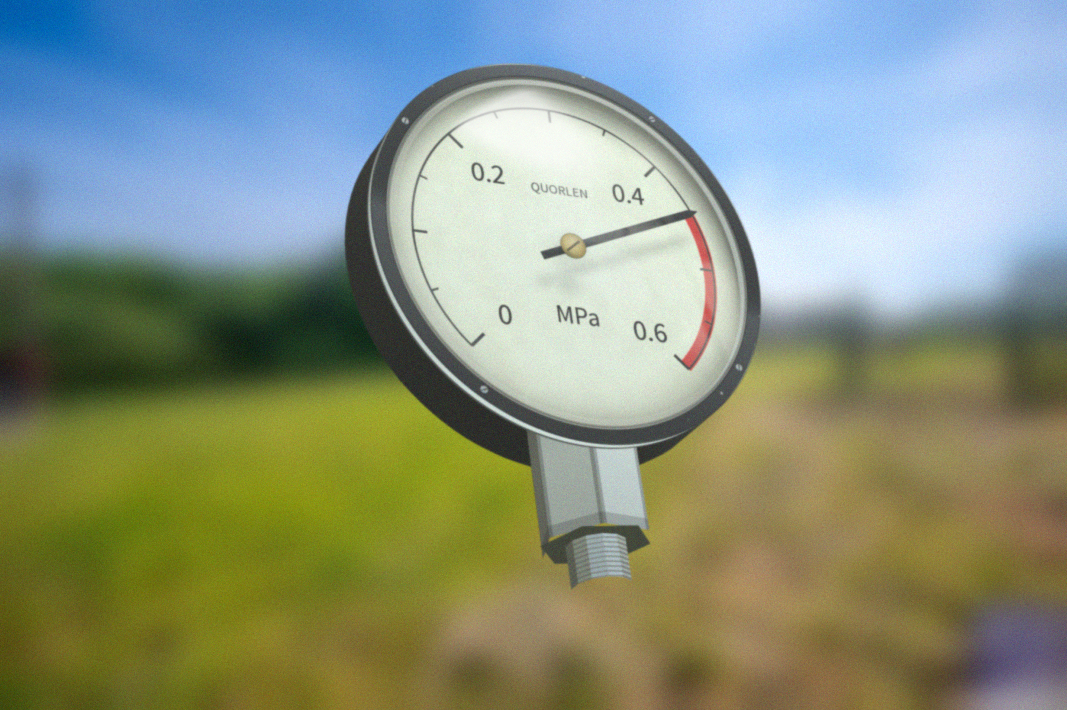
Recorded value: 0.45; MPa
